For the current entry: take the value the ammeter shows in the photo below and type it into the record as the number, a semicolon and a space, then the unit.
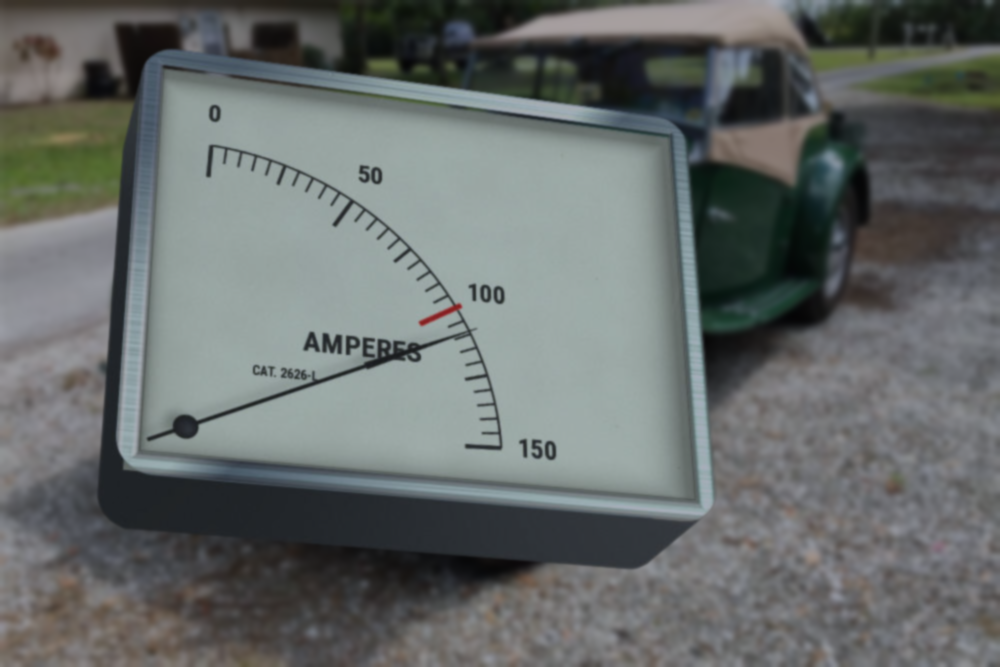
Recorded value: 110; A
